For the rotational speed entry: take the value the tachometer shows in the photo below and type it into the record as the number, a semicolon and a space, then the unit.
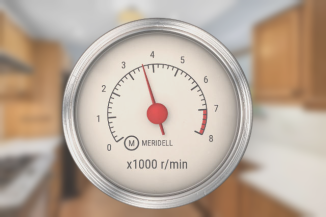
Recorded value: 3600; rpm
